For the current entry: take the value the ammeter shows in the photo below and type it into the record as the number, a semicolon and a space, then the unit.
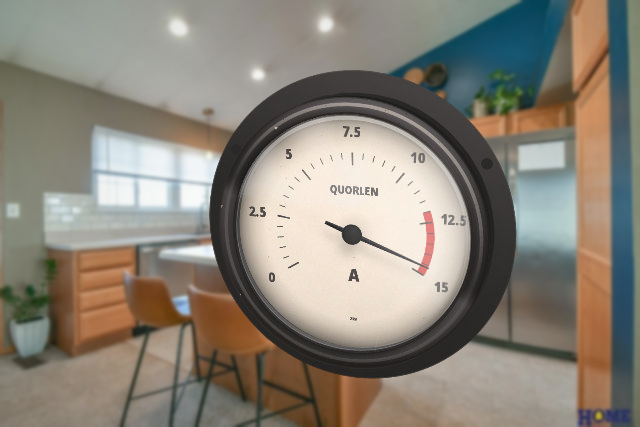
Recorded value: 14.5; A
